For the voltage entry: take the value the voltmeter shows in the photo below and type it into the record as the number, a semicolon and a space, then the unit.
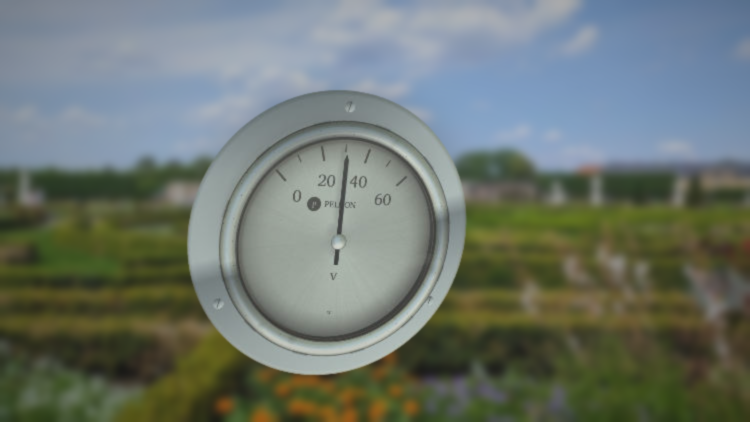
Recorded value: 30; V
